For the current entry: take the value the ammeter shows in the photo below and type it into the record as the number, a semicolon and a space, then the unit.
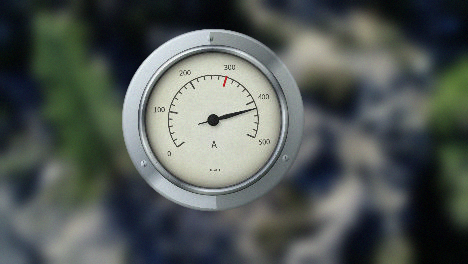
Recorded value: 420; A
